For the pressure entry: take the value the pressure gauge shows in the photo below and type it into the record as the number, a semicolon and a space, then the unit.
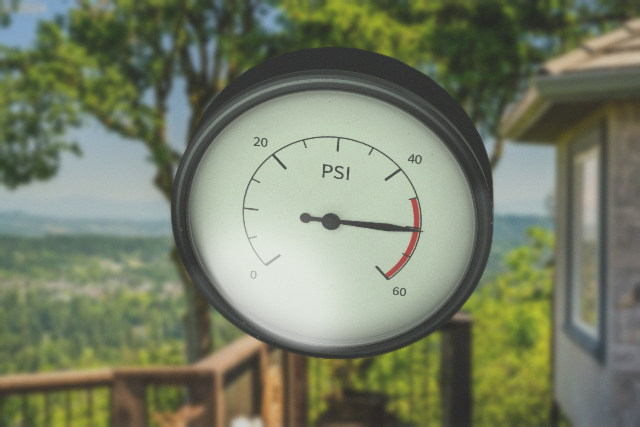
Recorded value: 50; psi
